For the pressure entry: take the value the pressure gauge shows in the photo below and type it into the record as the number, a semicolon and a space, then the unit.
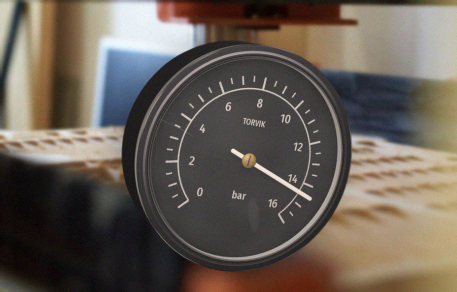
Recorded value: 14.5; bar
